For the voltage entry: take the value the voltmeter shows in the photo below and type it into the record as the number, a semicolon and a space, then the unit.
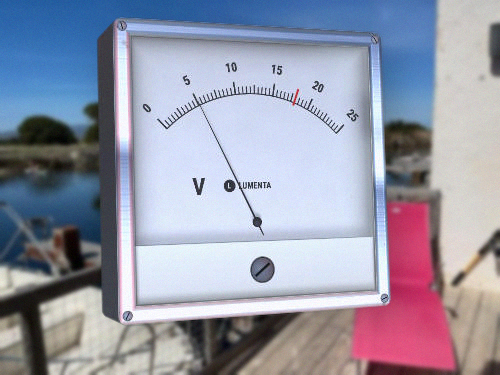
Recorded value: 5; V
